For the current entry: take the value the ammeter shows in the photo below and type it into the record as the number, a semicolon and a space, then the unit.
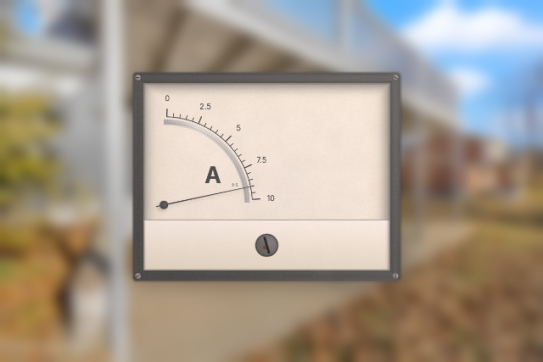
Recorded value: 9; A
